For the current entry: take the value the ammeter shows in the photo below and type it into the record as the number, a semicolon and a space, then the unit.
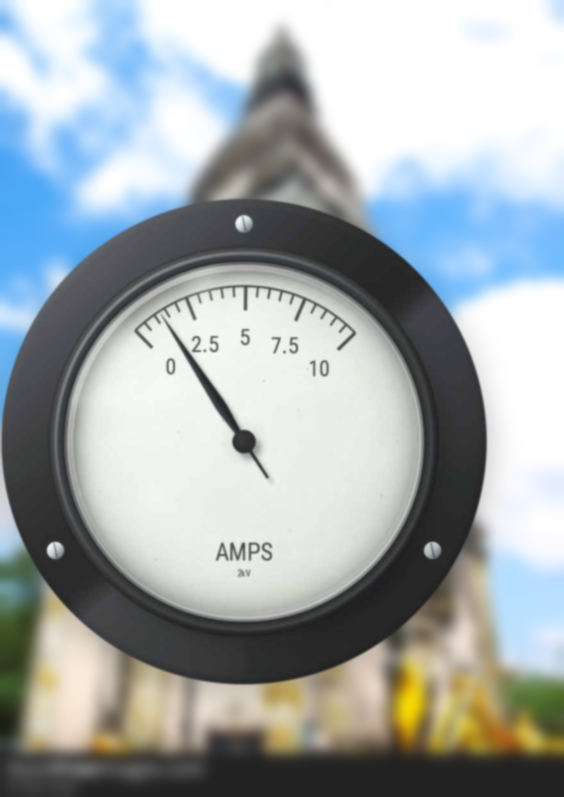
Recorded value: 1.25; A
